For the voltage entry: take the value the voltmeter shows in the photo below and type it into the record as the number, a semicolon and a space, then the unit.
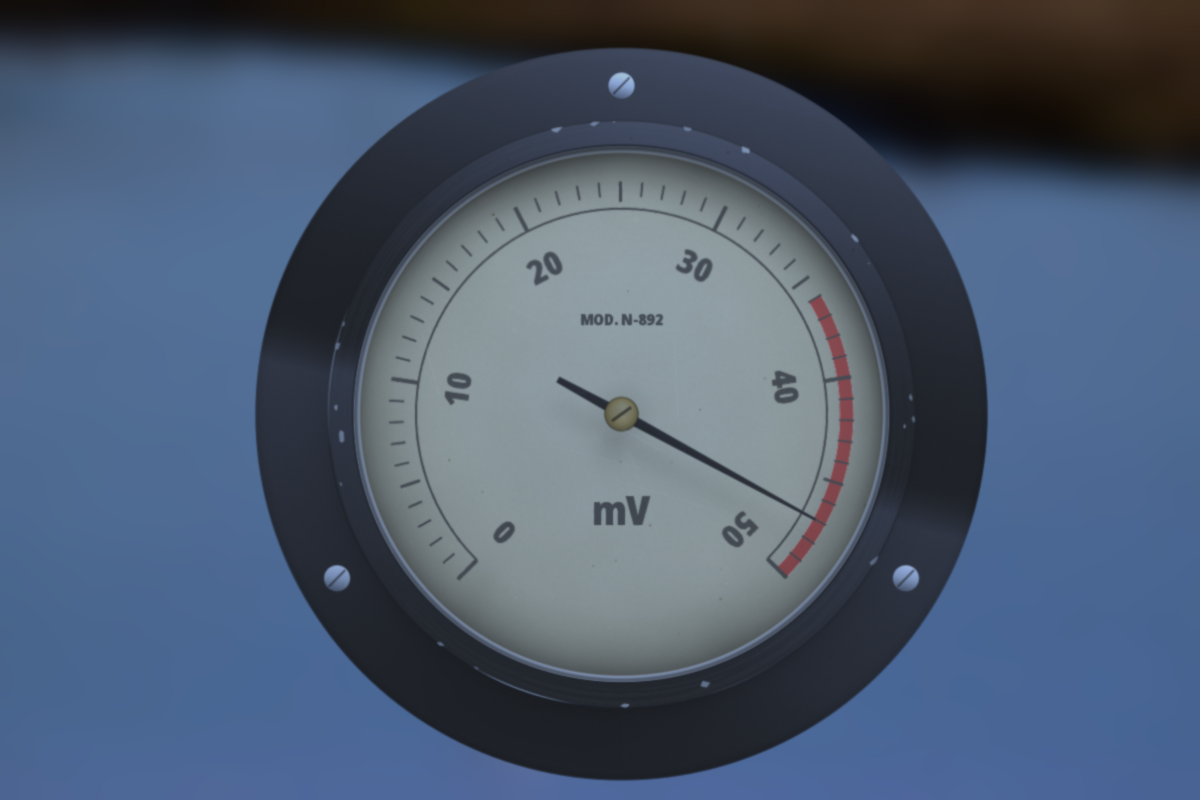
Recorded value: 47; mV
